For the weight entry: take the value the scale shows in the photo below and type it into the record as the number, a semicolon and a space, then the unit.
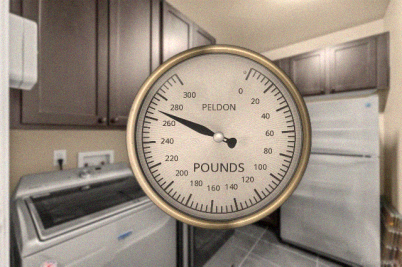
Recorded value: 268; lb
